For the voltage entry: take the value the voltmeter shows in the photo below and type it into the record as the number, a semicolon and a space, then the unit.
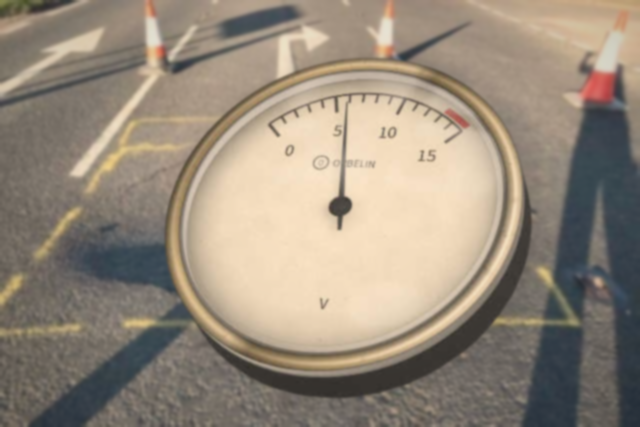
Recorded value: 6; V
